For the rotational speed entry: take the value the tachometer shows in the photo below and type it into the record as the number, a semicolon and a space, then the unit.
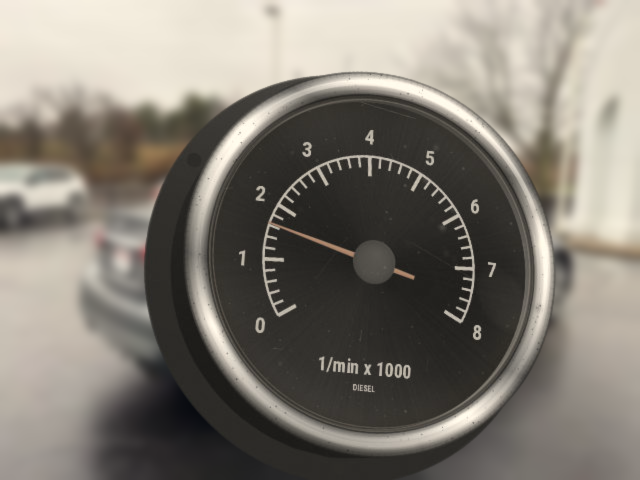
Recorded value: 1600; rpm
